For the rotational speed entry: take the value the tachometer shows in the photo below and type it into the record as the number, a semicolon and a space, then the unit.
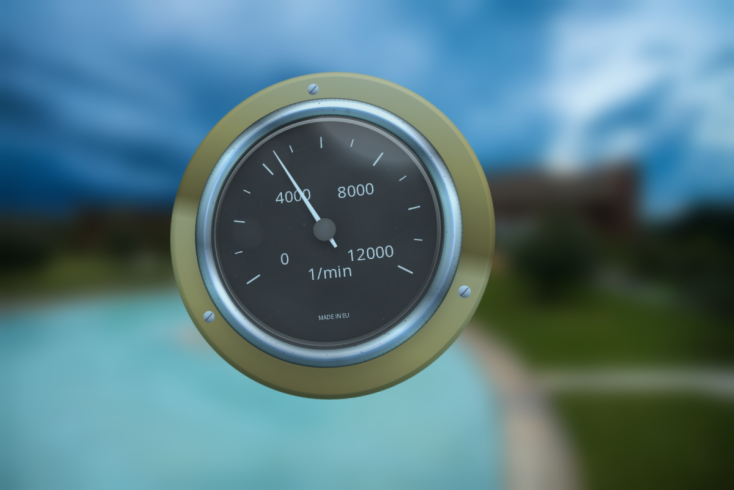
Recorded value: 4500; rpm
